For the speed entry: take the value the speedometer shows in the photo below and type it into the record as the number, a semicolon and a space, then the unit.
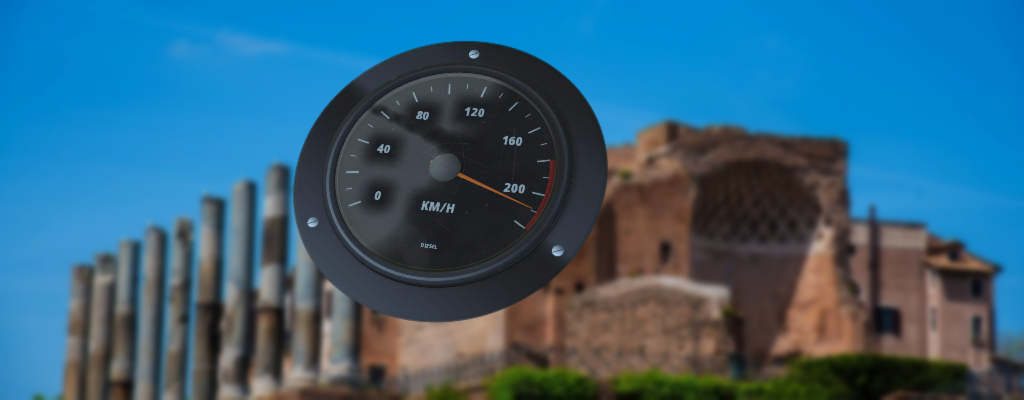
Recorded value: 210; km/h
